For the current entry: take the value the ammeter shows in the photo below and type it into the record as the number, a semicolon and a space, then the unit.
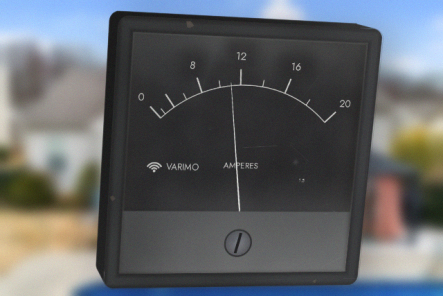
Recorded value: 11; A
